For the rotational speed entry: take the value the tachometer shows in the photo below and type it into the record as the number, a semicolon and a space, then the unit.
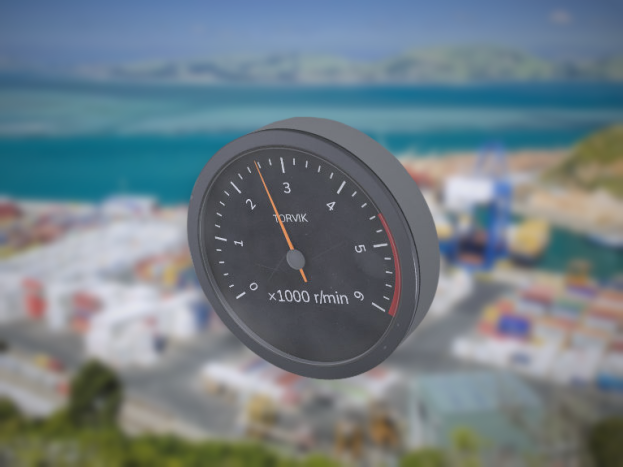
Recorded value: 2600; rpm
